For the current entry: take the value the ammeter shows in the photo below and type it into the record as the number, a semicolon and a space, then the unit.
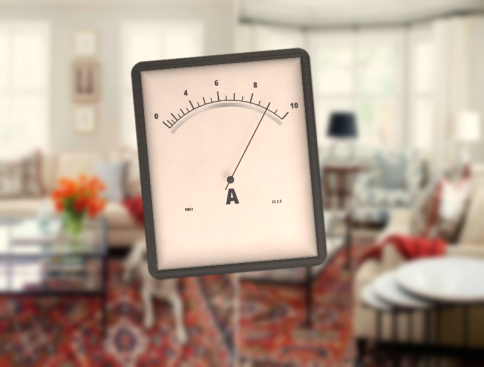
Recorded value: 9; A
